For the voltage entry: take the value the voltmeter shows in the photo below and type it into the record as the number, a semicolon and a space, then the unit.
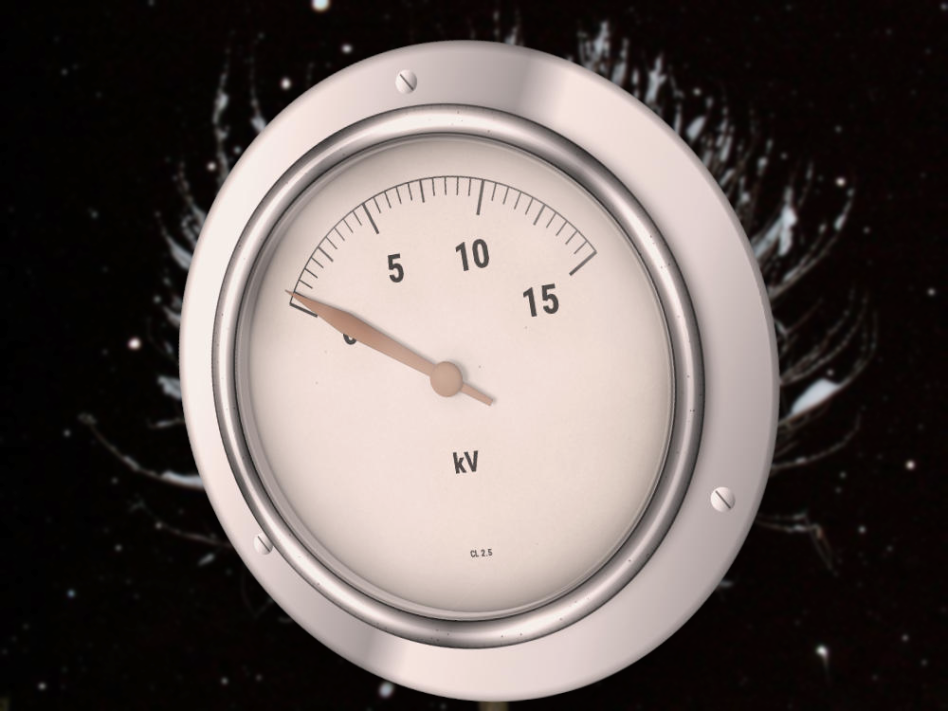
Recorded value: 0.5; kV
